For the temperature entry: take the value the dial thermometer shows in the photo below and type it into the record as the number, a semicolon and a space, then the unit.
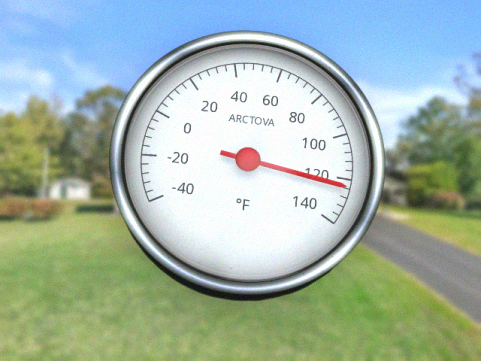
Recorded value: 124; °F
